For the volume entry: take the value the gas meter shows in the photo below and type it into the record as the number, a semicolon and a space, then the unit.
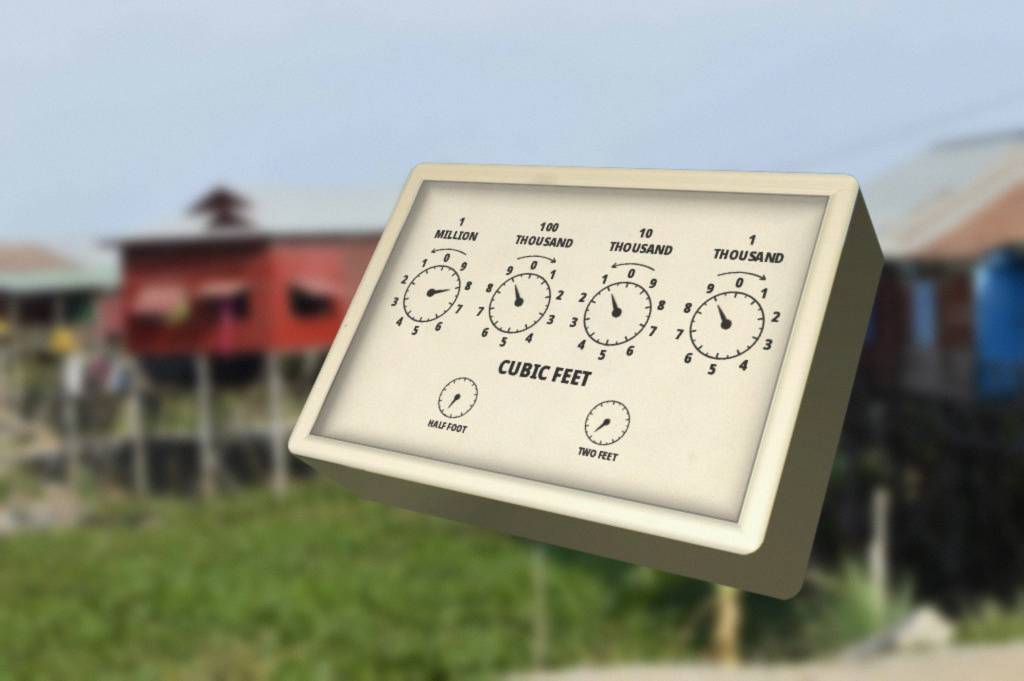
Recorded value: 790900; ft³
